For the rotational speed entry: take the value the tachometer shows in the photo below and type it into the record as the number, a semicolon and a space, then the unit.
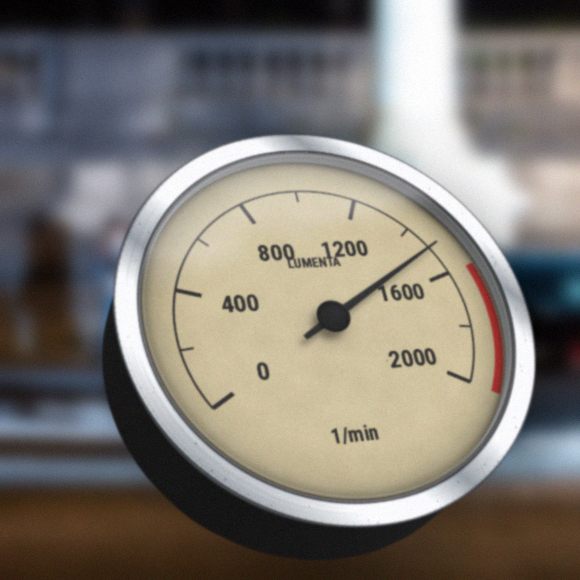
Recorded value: 1500; rpm
